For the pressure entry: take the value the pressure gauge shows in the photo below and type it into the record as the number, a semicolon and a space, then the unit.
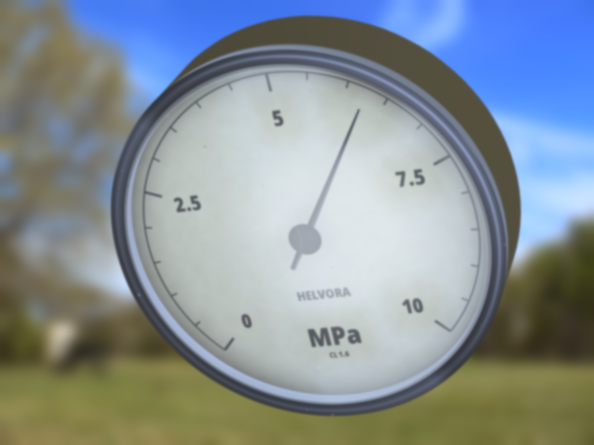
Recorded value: 6.25; MPa
